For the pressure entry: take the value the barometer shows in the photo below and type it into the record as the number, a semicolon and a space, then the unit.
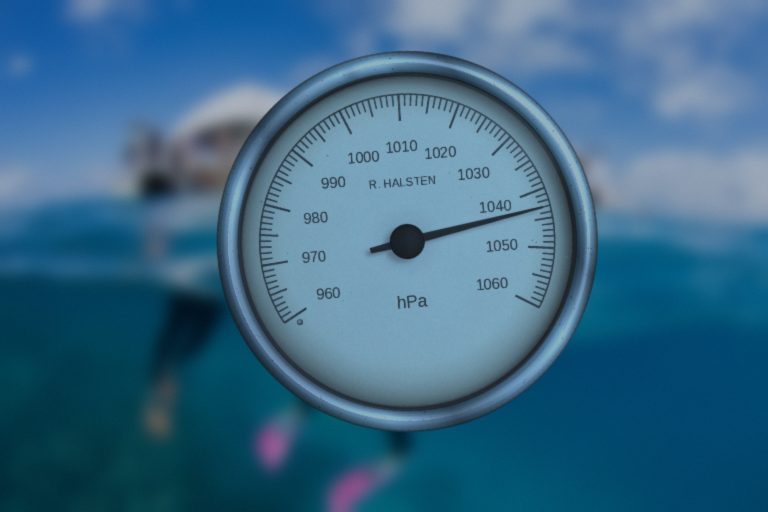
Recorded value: 1043; hPa
